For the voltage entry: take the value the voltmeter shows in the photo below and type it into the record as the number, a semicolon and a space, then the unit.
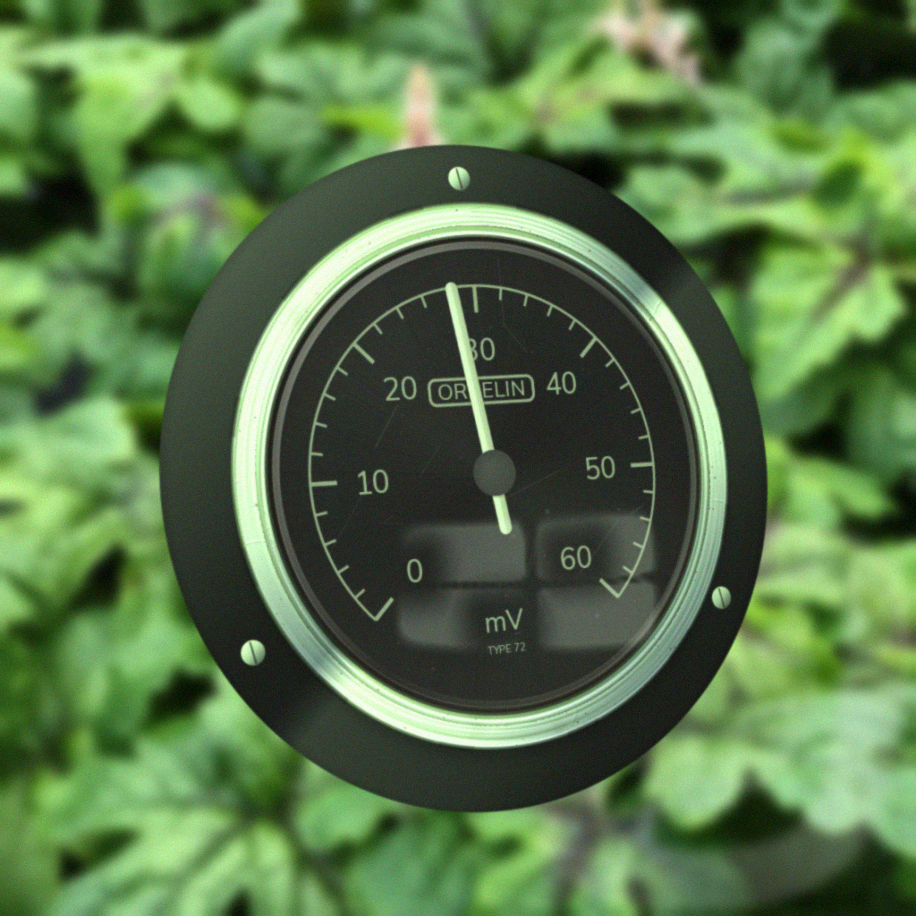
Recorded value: 28; mV
